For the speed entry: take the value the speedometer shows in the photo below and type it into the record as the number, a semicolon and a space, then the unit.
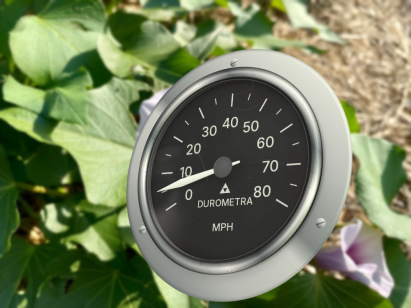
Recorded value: 5; mph
